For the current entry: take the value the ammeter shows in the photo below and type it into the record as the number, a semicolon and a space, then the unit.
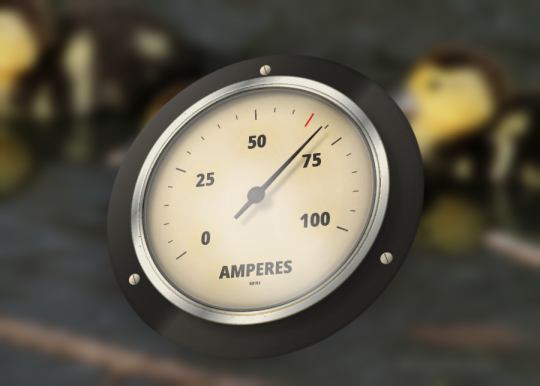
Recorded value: 70; A
